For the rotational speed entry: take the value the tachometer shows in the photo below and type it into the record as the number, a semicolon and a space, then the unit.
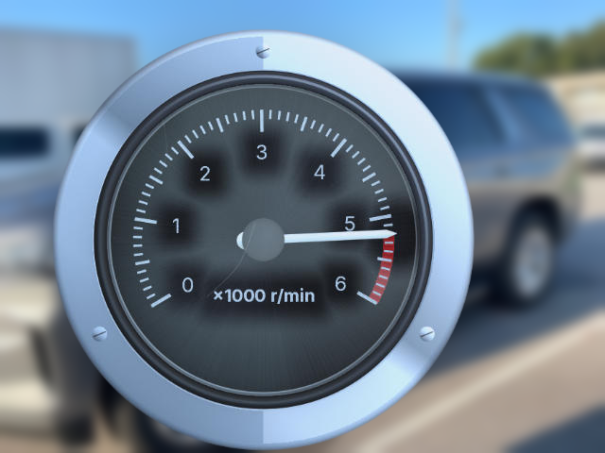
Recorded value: 5200; rpm
